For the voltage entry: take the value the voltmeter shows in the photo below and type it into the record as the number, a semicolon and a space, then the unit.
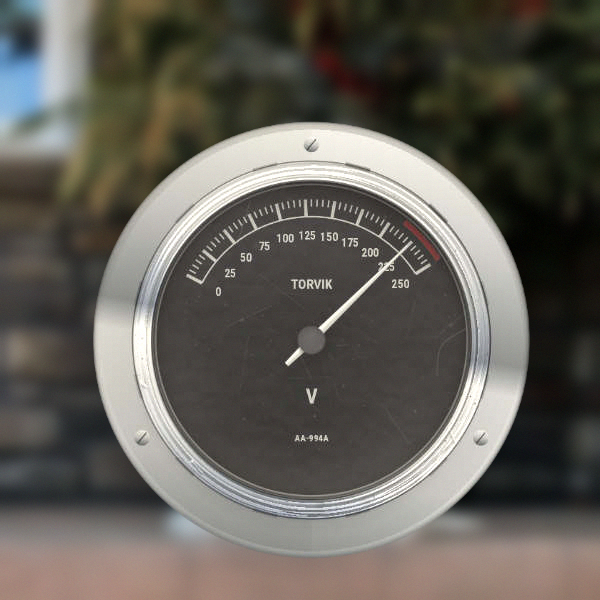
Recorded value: 225; V
